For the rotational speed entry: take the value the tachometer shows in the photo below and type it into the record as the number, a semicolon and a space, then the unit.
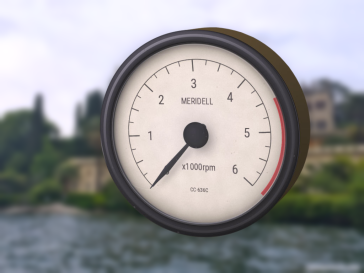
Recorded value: 0; rpm
